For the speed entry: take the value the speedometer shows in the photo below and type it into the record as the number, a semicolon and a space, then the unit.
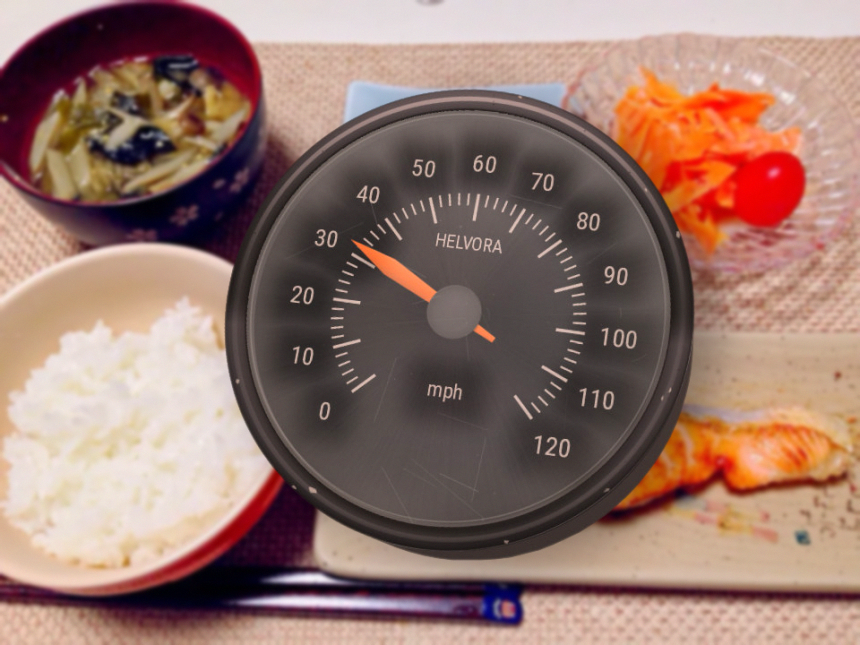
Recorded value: 32; mph
